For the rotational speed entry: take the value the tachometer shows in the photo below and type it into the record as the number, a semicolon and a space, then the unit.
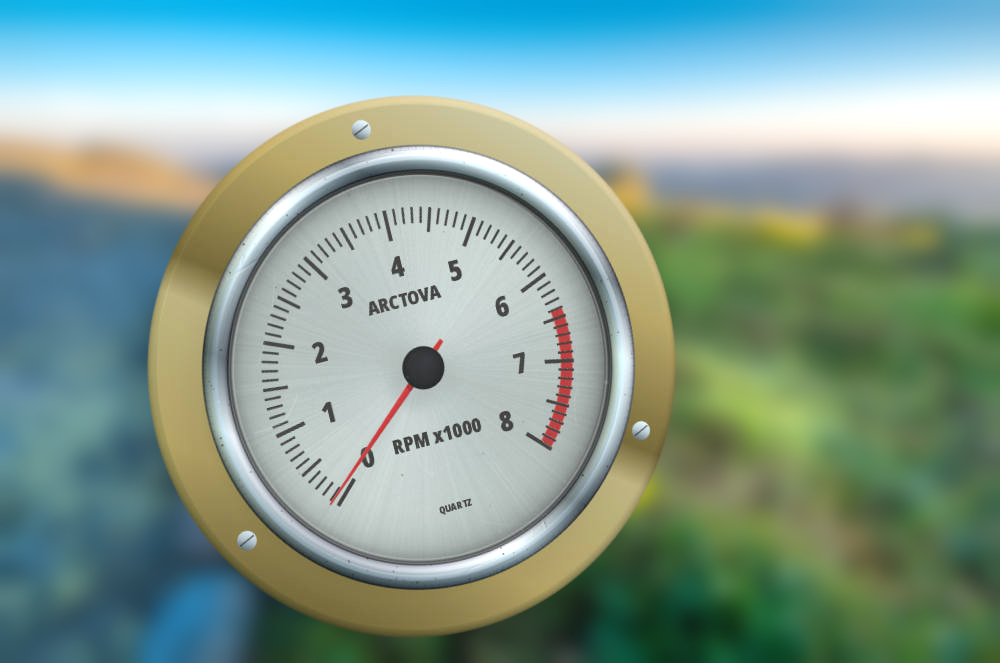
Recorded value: 100; rpm
